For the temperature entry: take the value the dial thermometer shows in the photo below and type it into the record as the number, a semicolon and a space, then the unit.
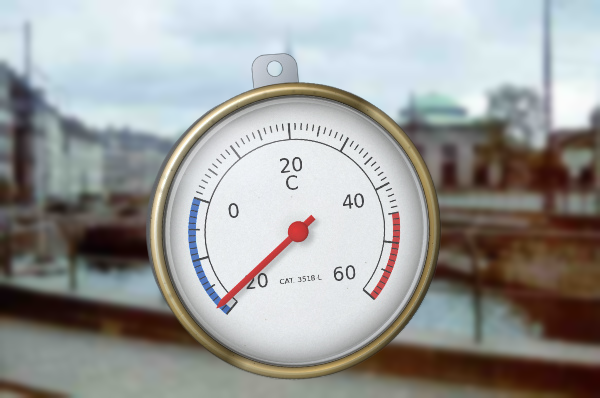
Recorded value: -18; °C
